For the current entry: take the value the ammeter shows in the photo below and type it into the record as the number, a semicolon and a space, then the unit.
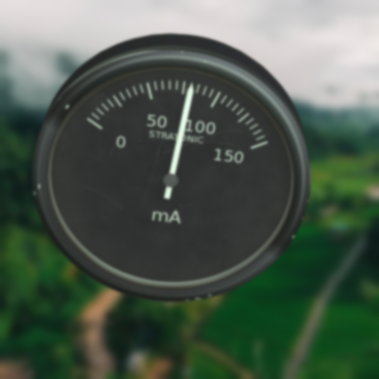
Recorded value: 80; mA
